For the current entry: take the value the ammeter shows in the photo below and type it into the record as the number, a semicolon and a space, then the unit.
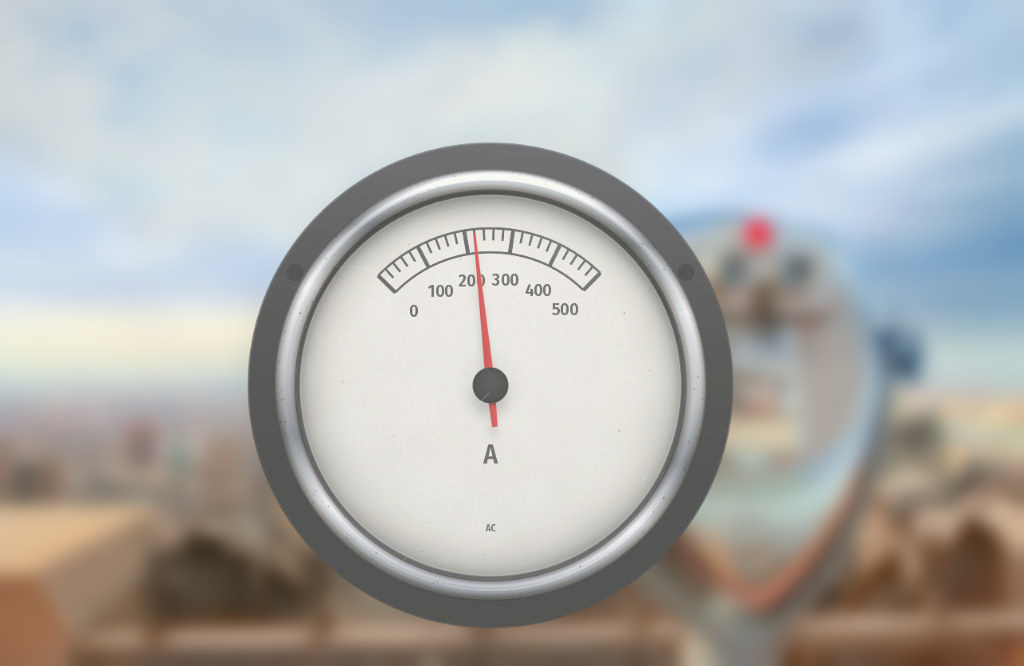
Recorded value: 220; A
